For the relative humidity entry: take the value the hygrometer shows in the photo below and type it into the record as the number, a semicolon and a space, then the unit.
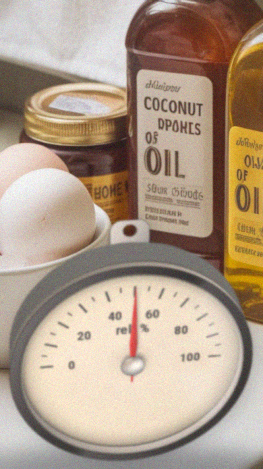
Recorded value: 50; %
